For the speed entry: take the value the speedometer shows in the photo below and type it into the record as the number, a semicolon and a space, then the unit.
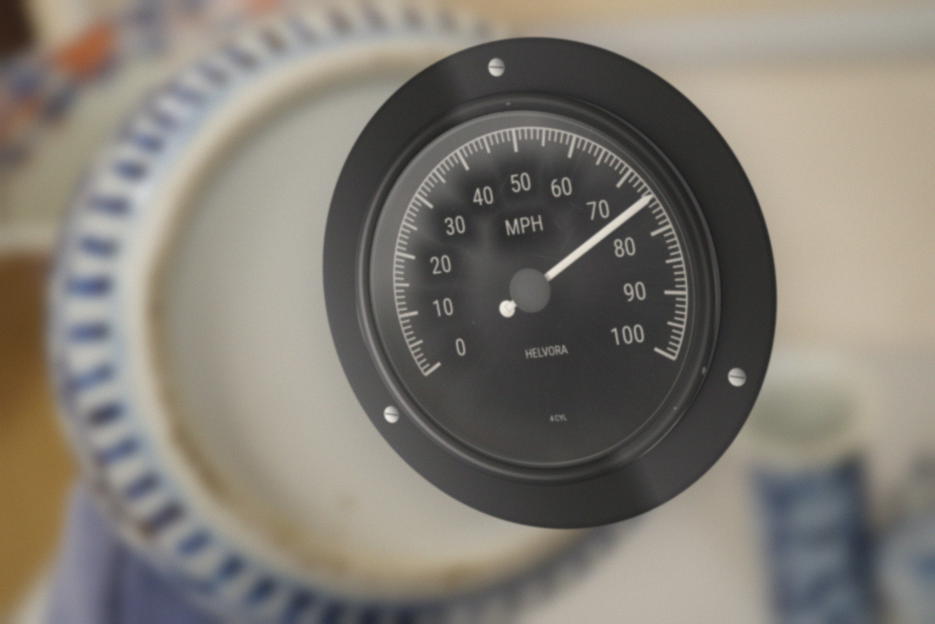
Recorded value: 75; mph
